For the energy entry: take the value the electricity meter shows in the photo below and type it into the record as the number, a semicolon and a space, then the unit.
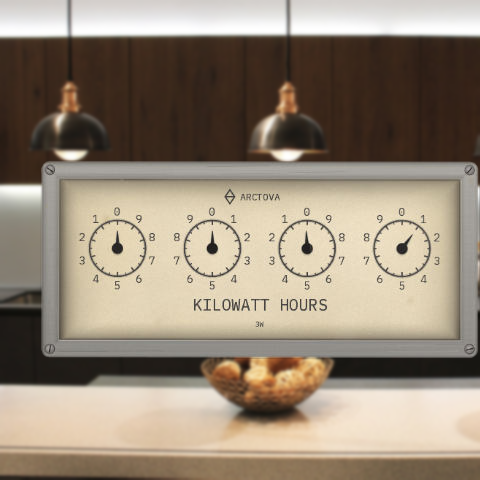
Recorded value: 1; kWh
